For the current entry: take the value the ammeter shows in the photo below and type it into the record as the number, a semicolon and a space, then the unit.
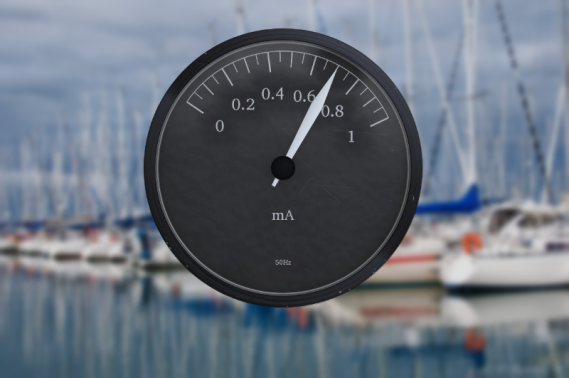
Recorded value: 0.7; mA
